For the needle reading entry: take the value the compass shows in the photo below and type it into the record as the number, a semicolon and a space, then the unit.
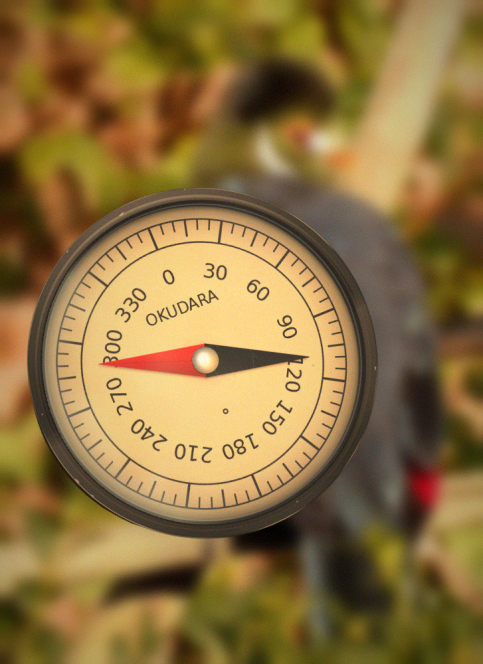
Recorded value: 290; °
